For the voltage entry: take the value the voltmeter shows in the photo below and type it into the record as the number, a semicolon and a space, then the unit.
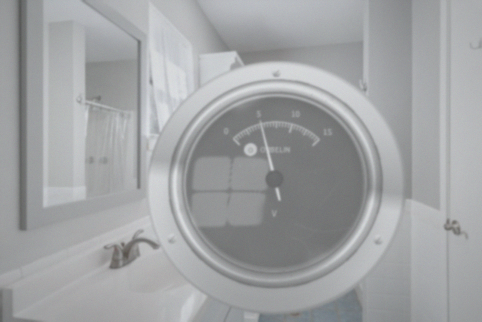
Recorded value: 5; V
